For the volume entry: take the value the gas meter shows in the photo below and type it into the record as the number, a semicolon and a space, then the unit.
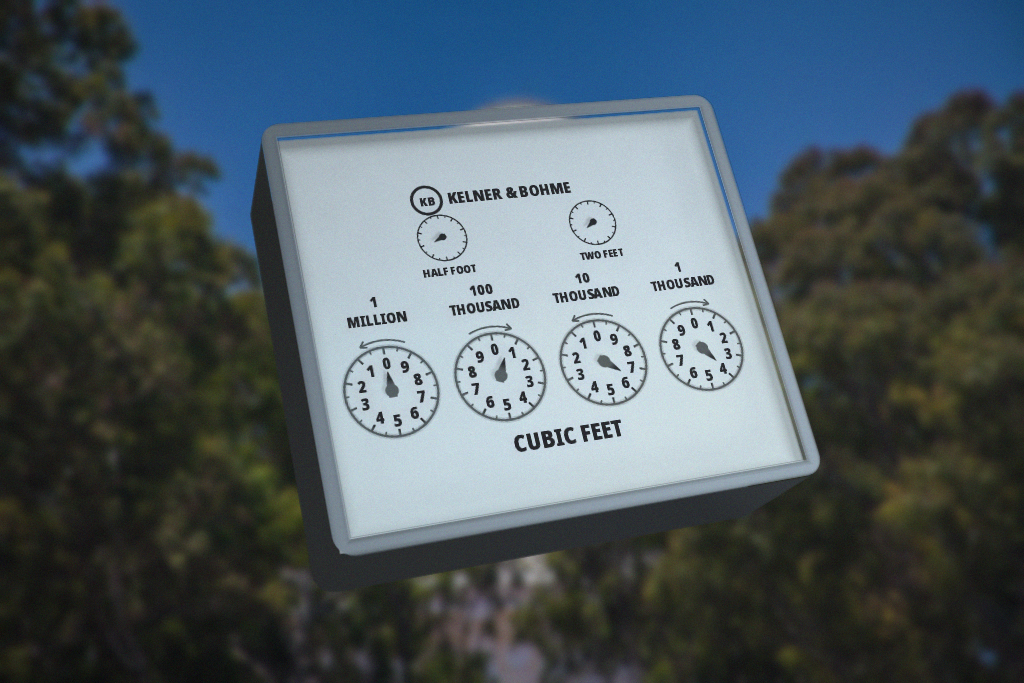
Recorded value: 6400; ft³
